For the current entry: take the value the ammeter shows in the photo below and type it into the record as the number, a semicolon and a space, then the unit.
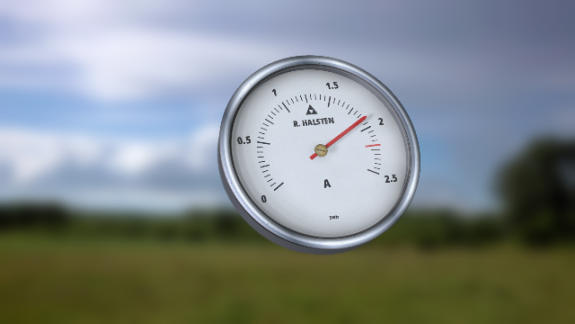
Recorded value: 1.9; A
